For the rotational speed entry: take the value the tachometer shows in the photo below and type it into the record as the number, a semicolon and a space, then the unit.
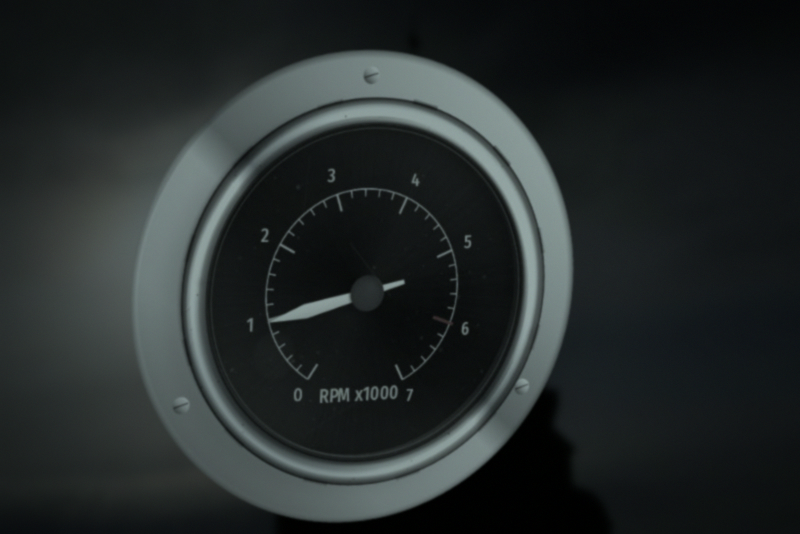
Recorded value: 1000; rpm
